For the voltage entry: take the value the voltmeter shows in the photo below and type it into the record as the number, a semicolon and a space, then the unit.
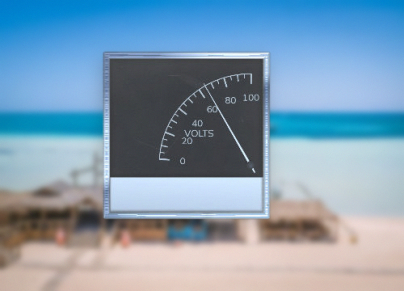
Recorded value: 65; V
